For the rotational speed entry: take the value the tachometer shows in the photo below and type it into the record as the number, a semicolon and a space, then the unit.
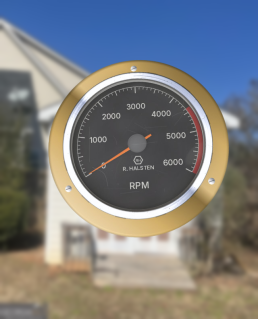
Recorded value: 0; rpm
